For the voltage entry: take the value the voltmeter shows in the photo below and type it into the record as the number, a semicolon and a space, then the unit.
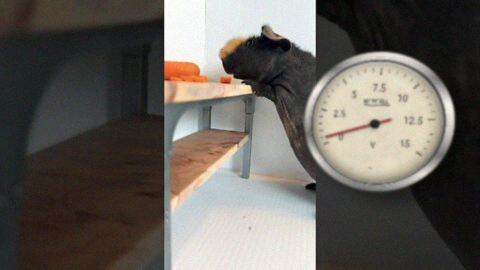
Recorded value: 0.5; V
